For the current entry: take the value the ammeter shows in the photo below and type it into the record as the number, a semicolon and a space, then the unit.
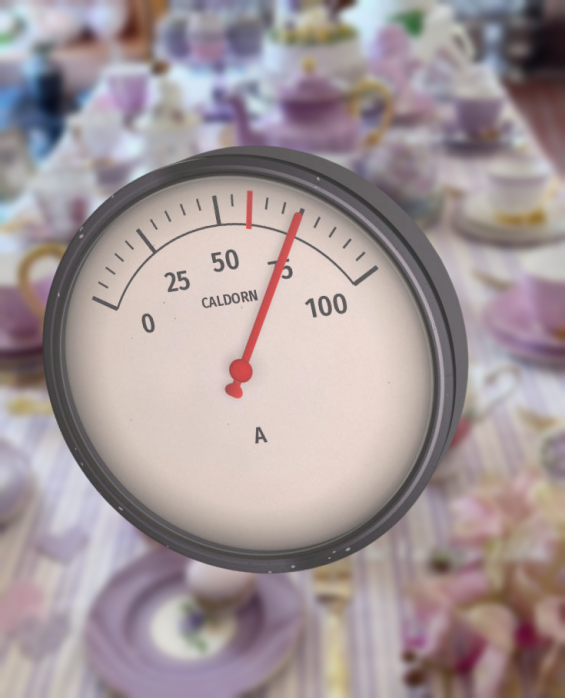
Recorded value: 75; A
